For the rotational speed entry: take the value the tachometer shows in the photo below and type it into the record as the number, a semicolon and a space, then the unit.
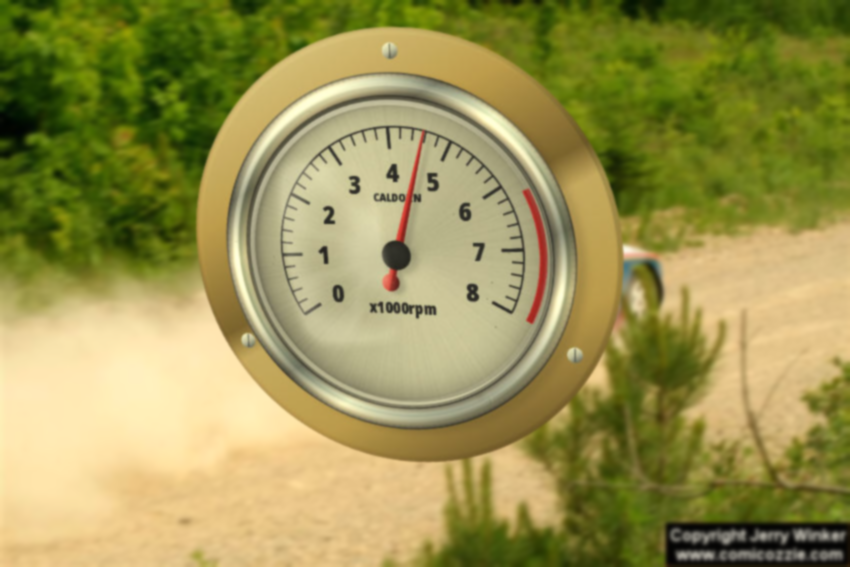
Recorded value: 4600; rpm
